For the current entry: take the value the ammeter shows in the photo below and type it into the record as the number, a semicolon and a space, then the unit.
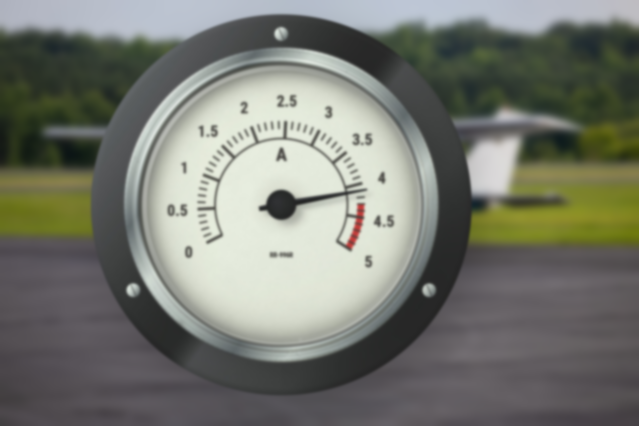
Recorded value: 4.1; A
